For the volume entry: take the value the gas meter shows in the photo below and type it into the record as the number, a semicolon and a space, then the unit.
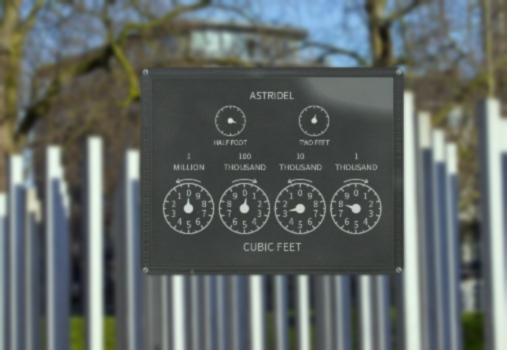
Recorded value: 2800; ft³
